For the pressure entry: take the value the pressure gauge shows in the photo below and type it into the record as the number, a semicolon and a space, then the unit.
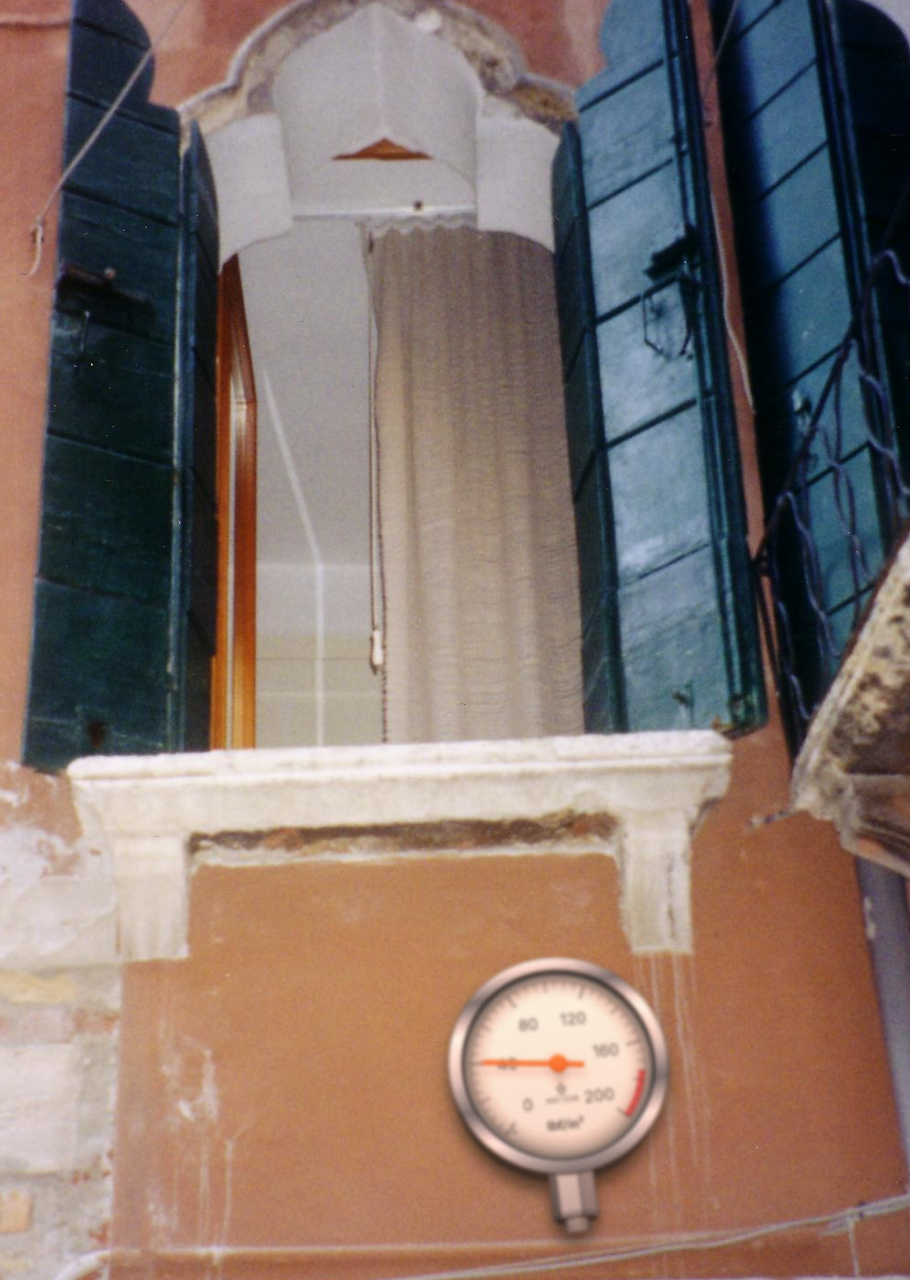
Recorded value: 40; psi
